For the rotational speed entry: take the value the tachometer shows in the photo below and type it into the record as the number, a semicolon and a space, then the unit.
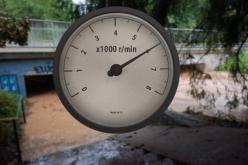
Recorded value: 6000; rpm
